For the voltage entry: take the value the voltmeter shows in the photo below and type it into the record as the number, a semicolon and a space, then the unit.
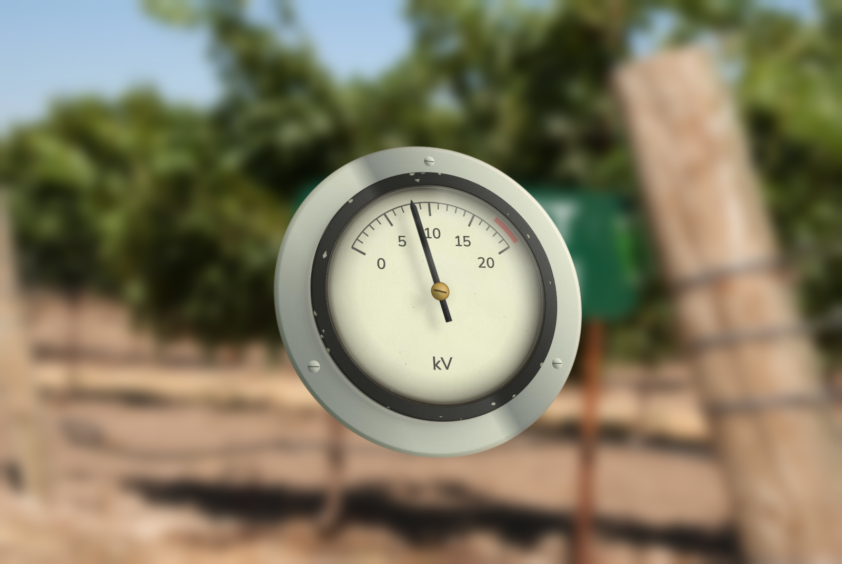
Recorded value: 8; kV
